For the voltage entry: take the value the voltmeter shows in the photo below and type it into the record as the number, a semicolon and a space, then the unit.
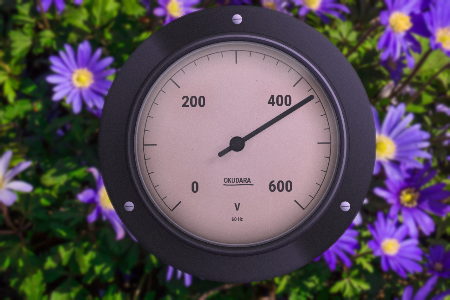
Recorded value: 430; V
